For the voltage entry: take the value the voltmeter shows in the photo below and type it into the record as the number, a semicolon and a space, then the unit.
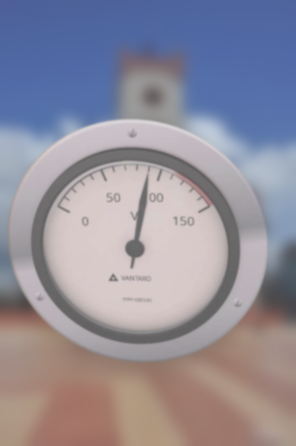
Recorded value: 90; V
